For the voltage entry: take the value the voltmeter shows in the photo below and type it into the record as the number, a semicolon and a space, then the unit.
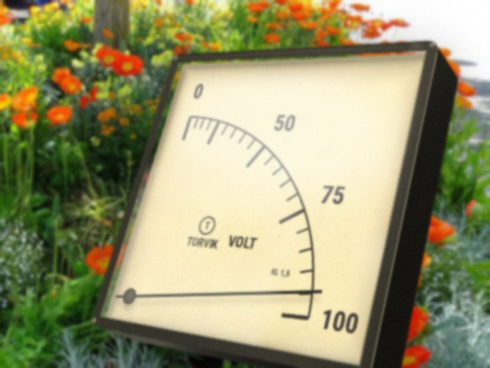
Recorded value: 95; V
